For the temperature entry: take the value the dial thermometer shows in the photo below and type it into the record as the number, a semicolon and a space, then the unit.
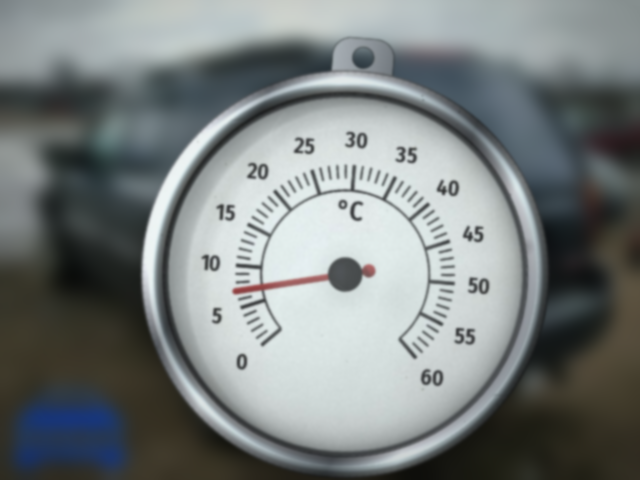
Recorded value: 7; °C
